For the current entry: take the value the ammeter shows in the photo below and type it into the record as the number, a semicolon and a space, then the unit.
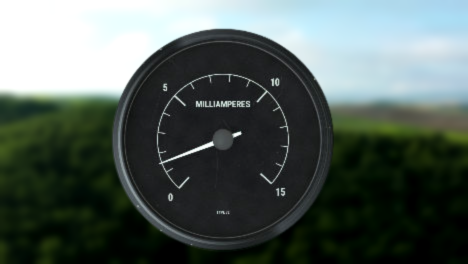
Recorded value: 1.5; mA
